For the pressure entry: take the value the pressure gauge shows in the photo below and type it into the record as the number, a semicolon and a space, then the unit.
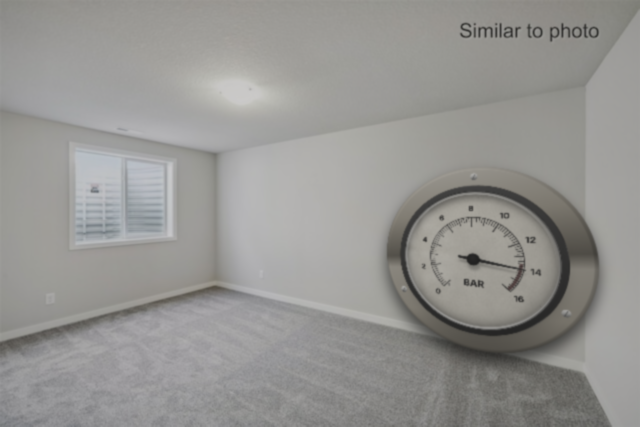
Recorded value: 14; bar
